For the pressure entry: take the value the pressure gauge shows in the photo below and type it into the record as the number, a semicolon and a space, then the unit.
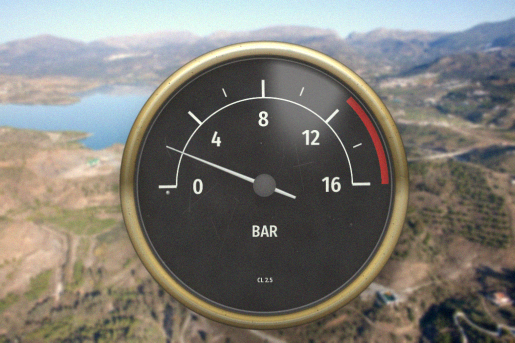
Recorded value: 2; bar
